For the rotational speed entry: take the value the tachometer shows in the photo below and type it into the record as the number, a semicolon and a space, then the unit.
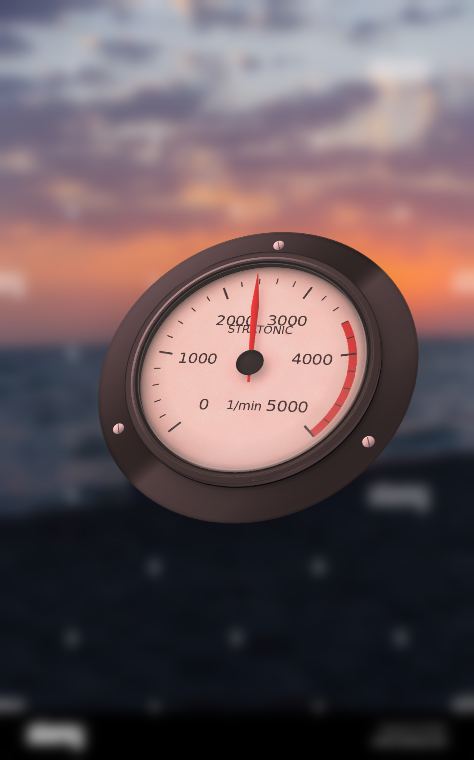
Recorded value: 2400; rpm
